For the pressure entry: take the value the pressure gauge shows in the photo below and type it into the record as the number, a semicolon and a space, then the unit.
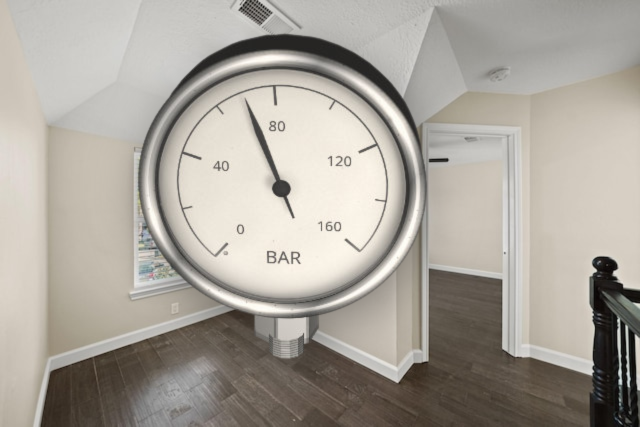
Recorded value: 70; bar
